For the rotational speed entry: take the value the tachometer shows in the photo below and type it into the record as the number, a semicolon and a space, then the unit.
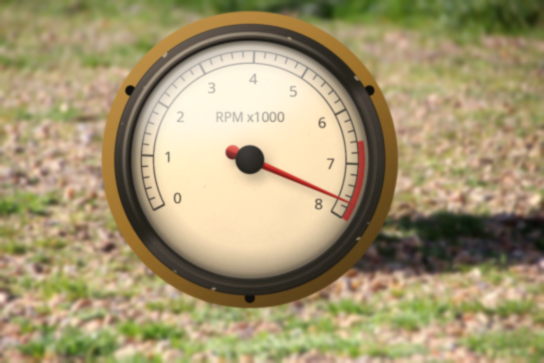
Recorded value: 7700; rpm
